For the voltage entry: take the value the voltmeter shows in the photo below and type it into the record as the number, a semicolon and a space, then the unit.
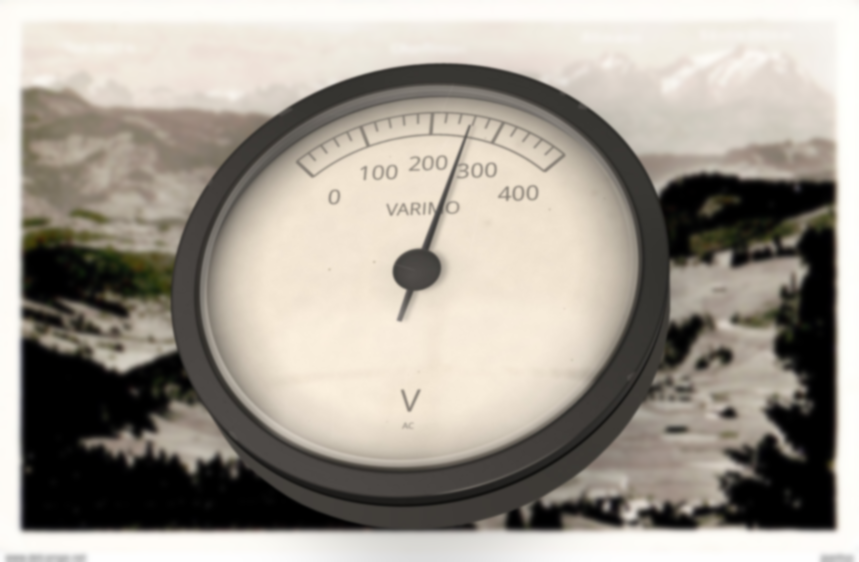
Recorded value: 260; V
